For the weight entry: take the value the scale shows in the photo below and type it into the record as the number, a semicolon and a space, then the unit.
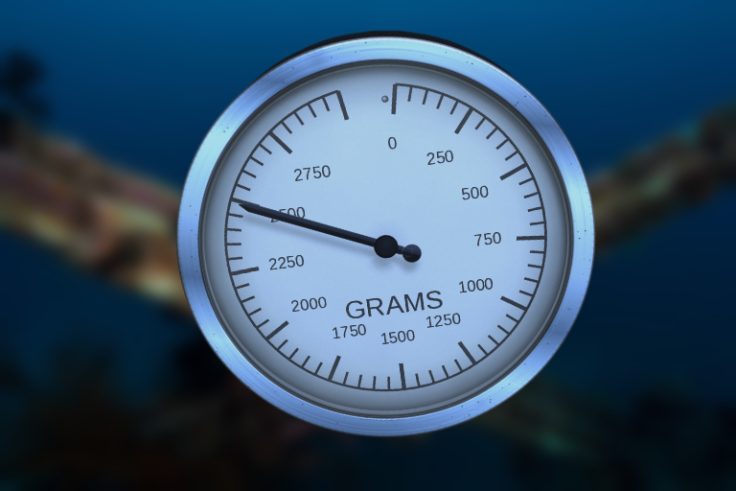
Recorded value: 2500; g
